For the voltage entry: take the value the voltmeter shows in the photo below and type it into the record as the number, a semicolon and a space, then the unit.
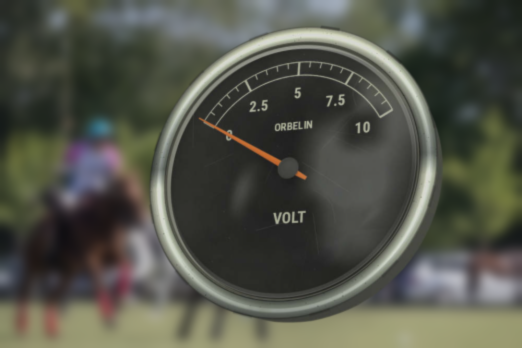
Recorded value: 0; V
